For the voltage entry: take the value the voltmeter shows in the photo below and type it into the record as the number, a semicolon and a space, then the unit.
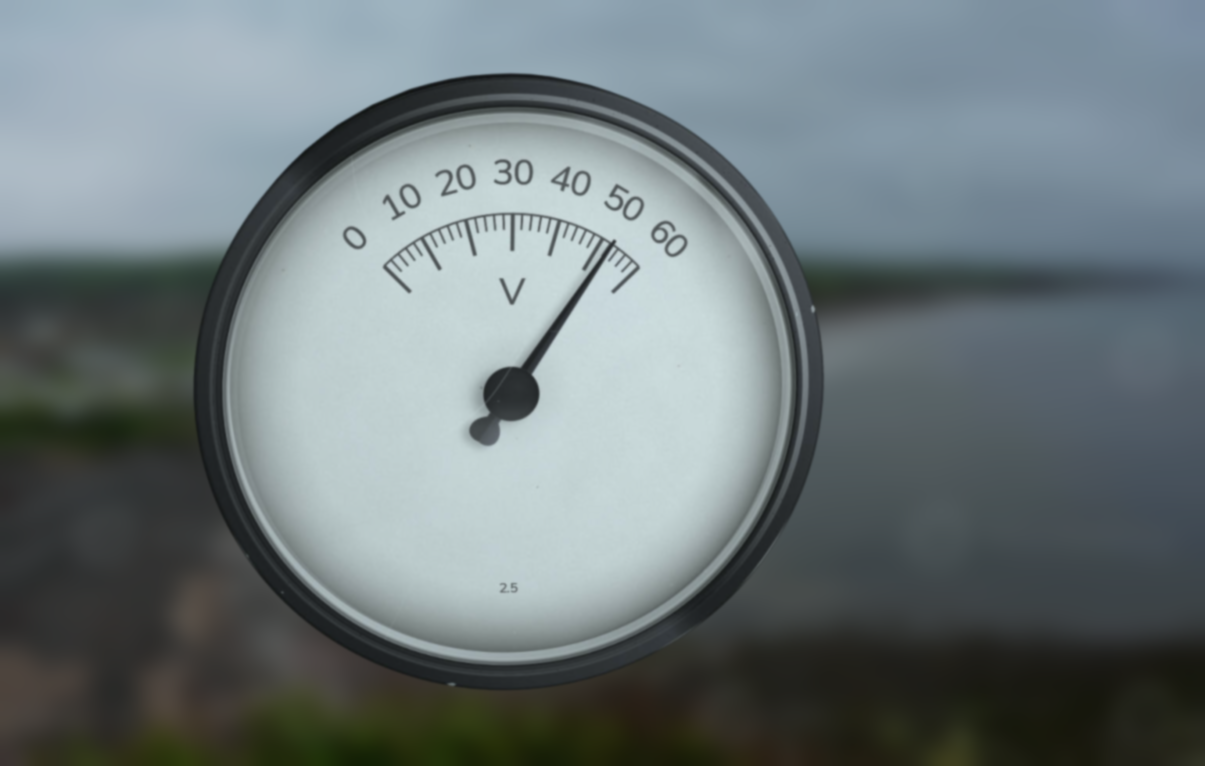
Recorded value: 52; V
